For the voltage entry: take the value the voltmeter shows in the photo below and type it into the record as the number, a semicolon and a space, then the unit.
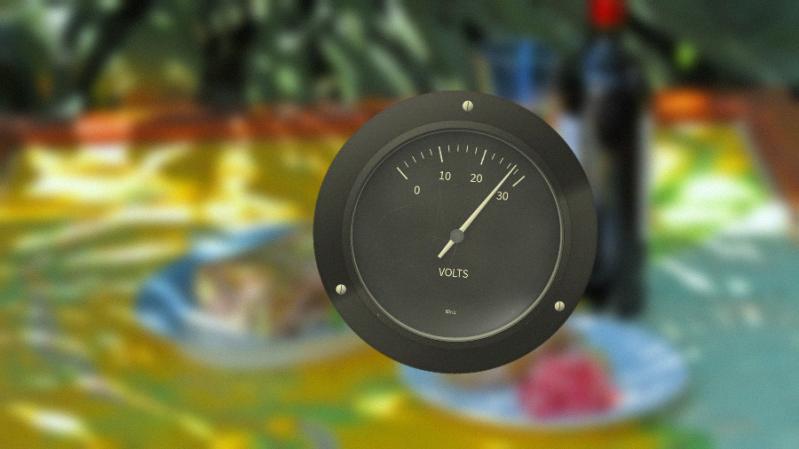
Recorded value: 27; V
